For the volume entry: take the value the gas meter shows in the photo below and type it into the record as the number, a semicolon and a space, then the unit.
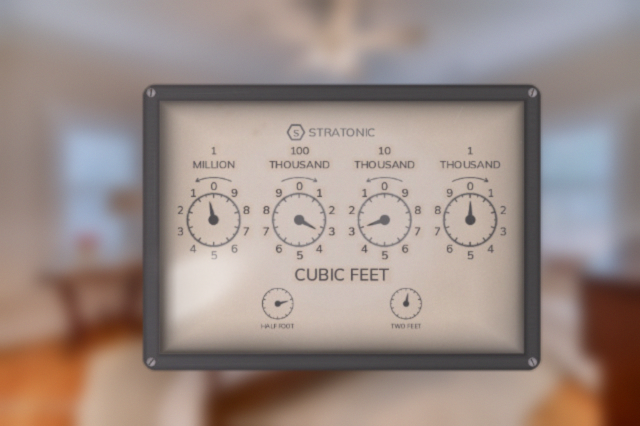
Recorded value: 33000; ft³
